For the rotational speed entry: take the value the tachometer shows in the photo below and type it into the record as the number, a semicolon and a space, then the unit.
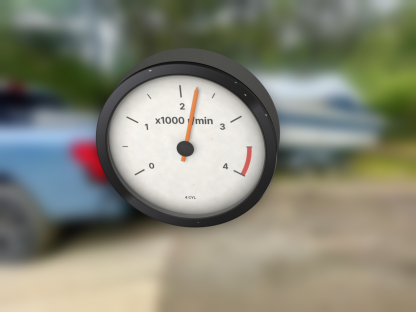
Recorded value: 2250; rpm
